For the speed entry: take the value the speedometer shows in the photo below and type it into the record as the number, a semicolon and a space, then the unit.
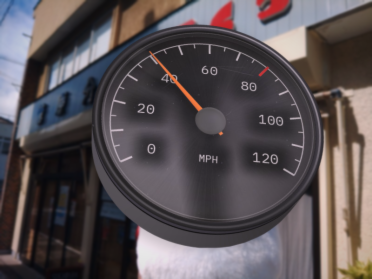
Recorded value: 40; mph
